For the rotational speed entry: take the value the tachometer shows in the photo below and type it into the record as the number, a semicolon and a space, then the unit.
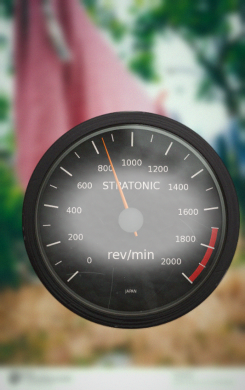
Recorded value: 850; rpm
